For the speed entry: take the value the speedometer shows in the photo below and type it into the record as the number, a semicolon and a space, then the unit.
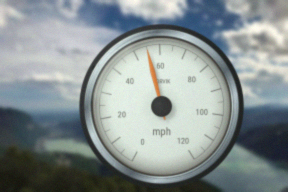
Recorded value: 55; mph
